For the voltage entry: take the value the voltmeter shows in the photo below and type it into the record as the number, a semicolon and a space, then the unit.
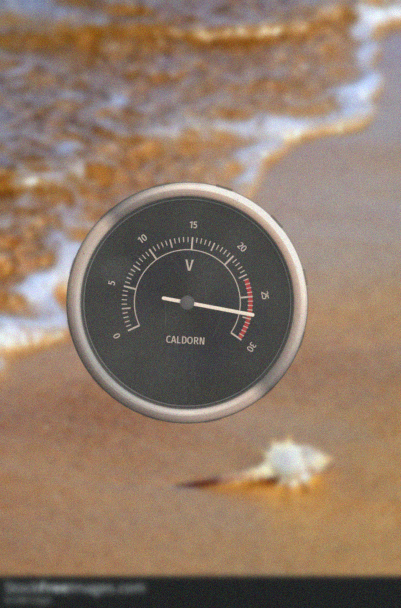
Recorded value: 27; V
